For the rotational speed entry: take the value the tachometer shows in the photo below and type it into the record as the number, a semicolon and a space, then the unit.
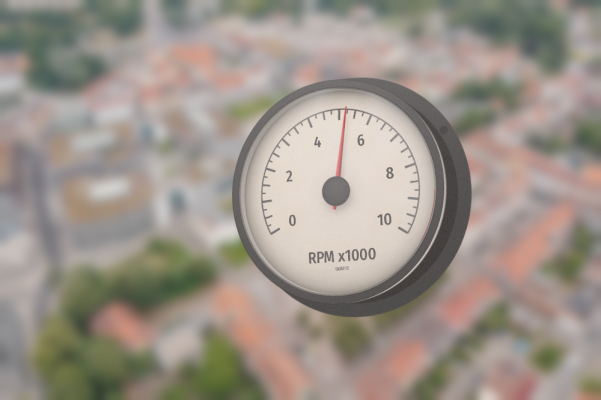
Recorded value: 5250; rpm
